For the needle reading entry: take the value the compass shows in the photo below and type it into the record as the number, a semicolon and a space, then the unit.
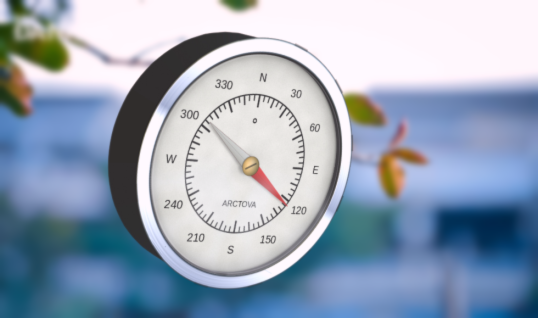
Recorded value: 125; °
